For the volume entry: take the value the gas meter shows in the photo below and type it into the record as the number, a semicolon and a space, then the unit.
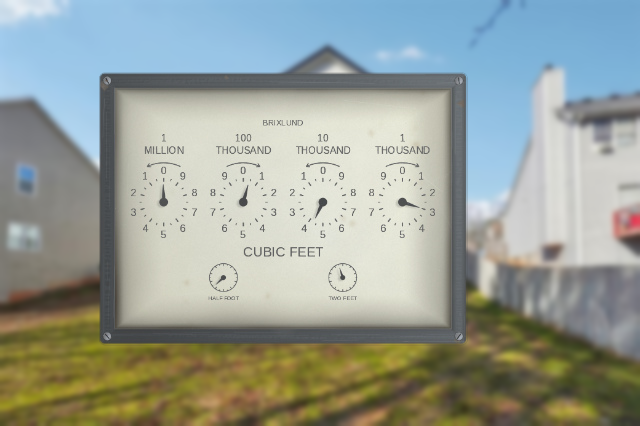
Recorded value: 4300; ft³
